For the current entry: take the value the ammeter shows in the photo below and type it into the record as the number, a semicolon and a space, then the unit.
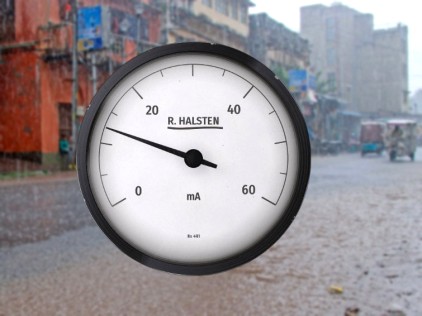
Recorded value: 12.5; mA
